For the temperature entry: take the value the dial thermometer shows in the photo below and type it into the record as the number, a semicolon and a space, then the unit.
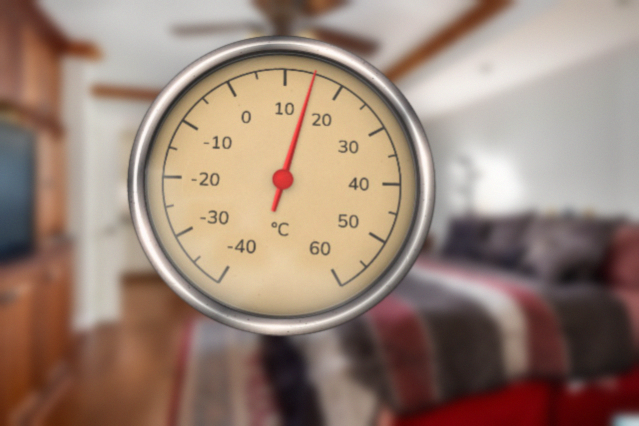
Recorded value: 15; °C
